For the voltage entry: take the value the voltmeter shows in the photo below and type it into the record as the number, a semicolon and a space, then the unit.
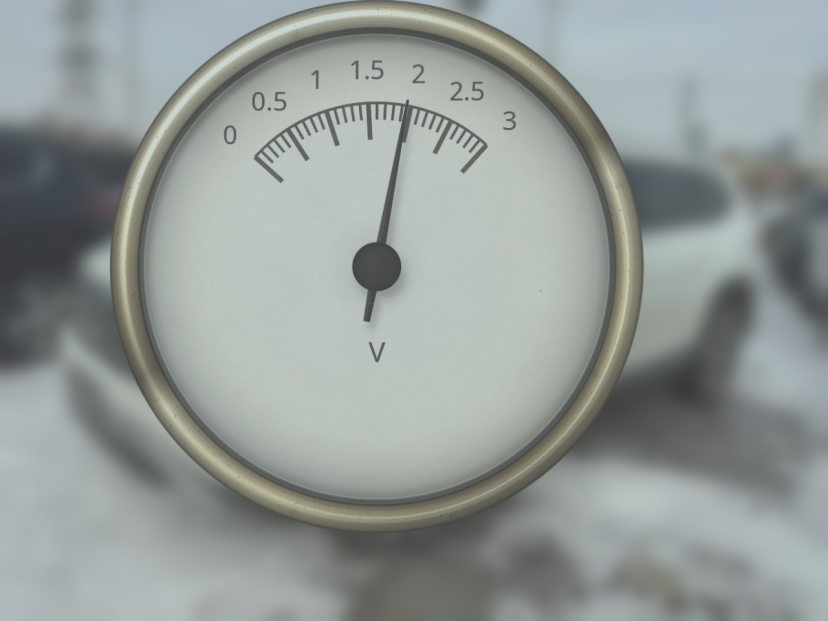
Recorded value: 1.95; V
